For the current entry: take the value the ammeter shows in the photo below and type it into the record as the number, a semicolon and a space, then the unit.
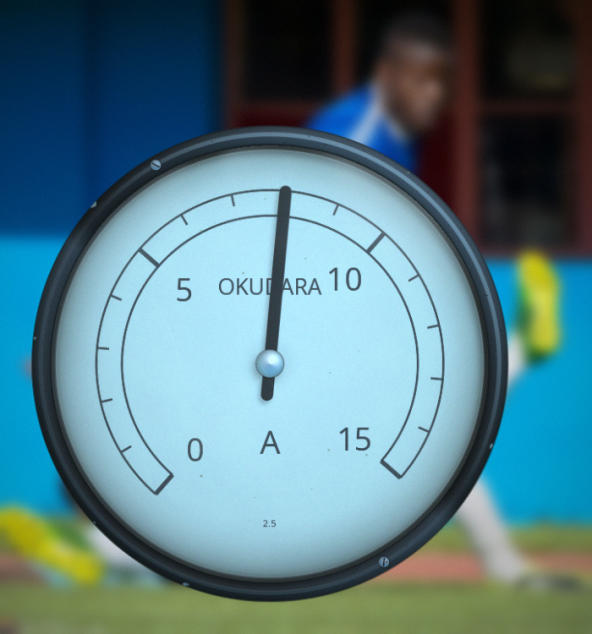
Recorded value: 8; A
